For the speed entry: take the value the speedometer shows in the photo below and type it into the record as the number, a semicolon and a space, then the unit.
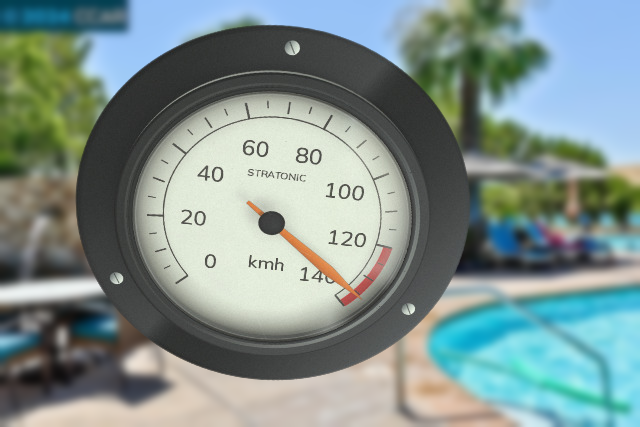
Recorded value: 135; km/h
